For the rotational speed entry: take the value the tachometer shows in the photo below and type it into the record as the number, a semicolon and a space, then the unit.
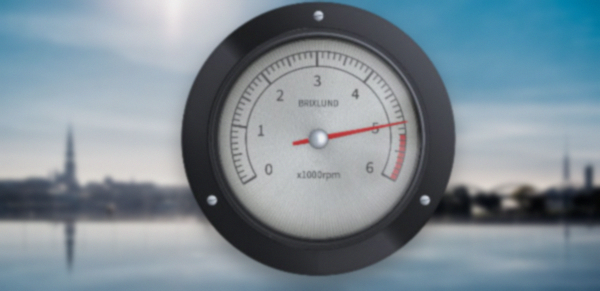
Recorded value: 5000; rpm
